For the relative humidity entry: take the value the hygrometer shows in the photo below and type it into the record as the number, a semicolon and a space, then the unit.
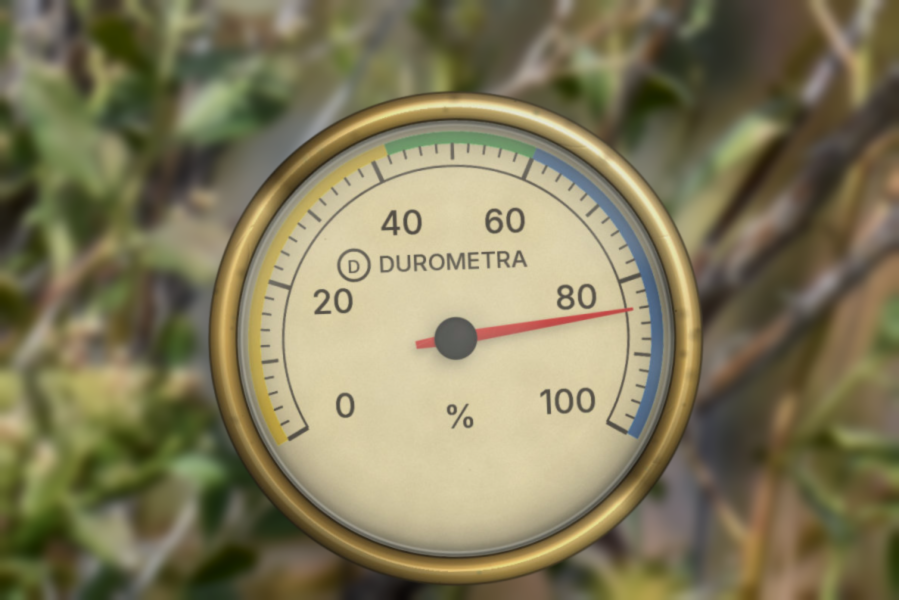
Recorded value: 84; %
